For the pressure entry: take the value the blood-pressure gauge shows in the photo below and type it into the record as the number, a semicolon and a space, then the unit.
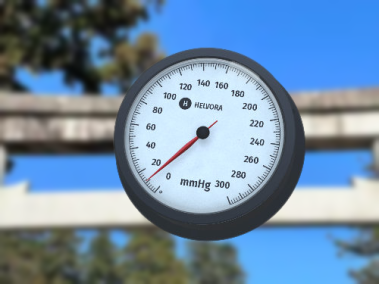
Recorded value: 10; mmHg
